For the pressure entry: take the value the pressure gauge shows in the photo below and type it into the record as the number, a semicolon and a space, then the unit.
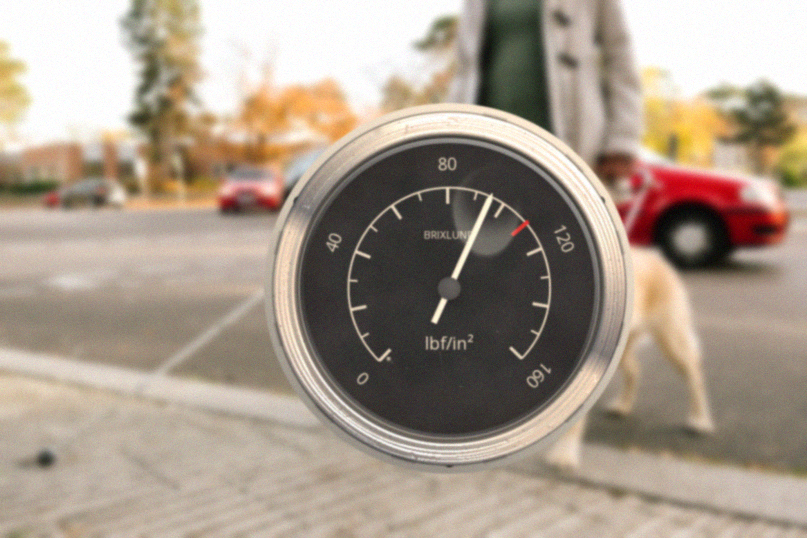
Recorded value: 95; psi
